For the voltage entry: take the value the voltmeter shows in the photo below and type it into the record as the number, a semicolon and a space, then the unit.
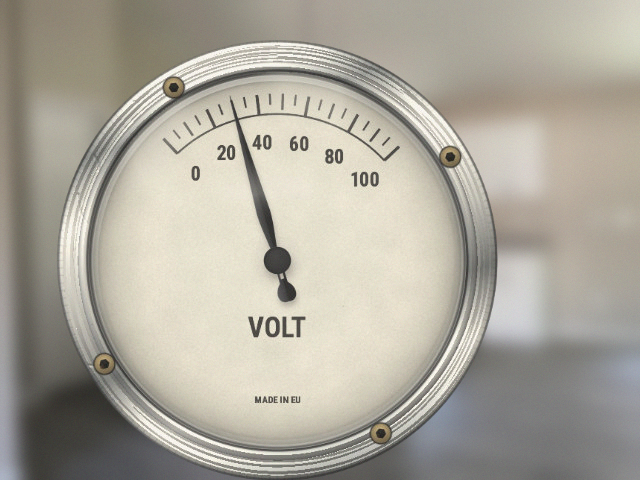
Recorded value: 30; V
